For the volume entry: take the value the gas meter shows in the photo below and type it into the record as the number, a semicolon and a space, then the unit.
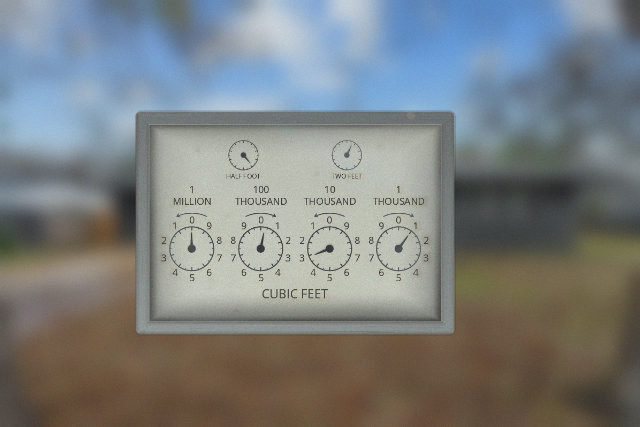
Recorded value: 3100; ft³
